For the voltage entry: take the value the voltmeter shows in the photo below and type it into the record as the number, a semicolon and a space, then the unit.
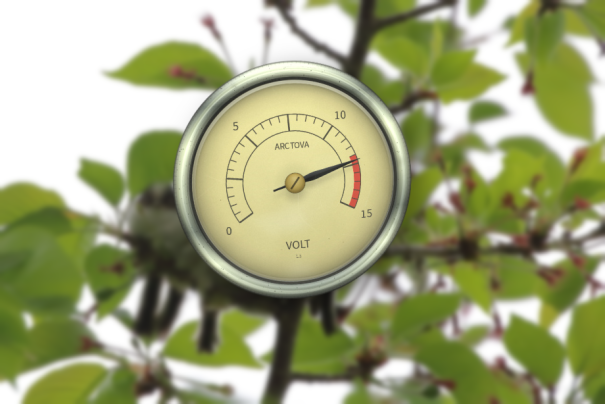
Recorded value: 12.25; V
